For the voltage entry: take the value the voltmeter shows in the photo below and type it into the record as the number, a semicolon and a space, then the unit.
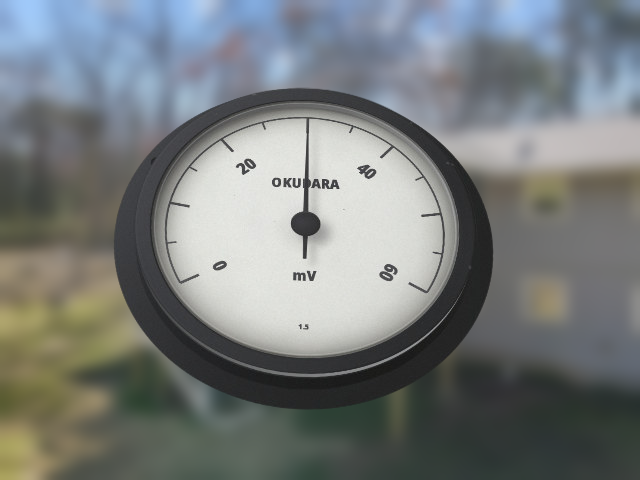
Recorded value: 30; mV
